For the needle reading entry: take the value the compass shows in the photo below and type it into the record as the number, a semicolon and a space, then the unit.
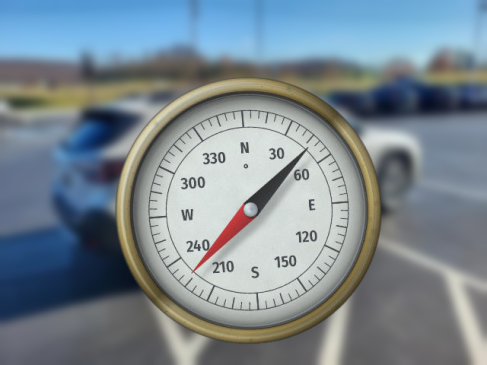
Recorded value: 227.5; °
